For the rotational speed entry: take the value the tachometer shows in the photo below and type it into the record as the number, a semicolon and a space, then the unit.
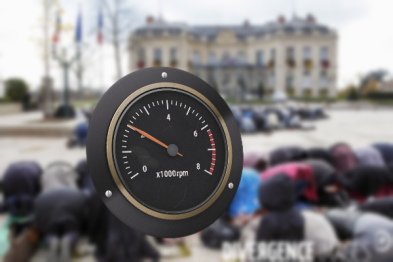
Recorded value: 2000; rpm
